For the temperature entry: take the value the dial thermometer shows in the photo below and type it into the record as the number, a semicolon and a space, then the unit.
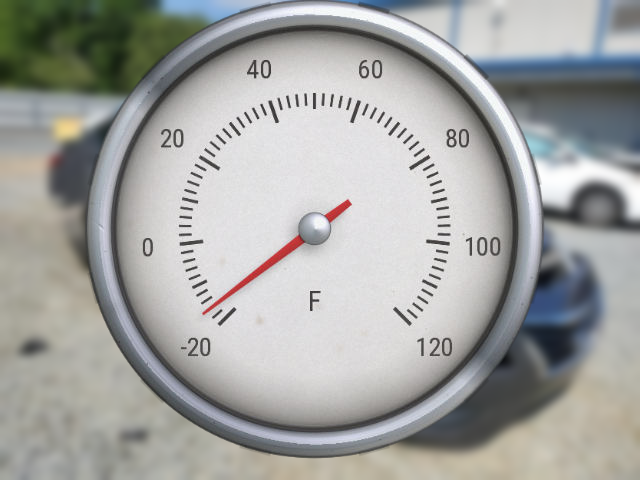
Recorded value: -16; °F
